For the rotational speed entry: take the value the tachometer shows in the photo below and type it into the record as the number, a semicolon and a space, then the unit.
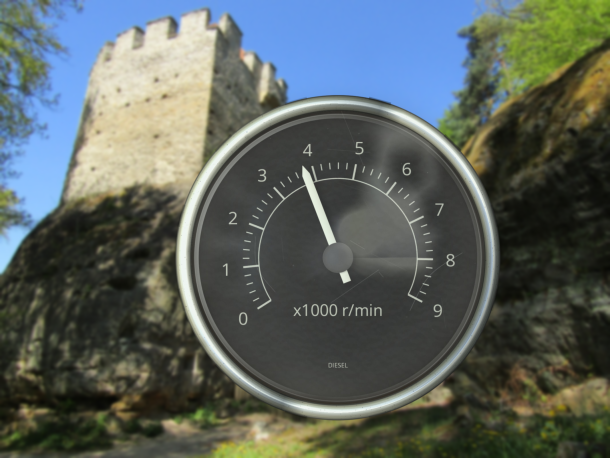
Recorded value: 3800; rpm
